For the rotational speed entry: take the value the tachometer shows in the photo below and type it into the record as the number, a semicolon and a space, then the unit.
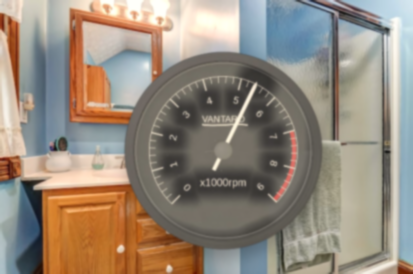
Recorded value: 5400; rpm
